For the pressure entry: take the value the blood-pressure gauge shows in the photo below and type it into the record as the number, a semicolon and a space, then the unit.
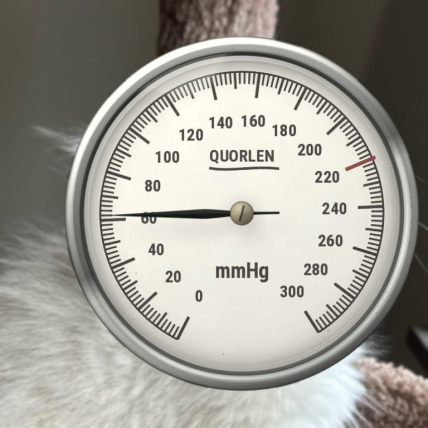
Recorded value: 62; mmHg
